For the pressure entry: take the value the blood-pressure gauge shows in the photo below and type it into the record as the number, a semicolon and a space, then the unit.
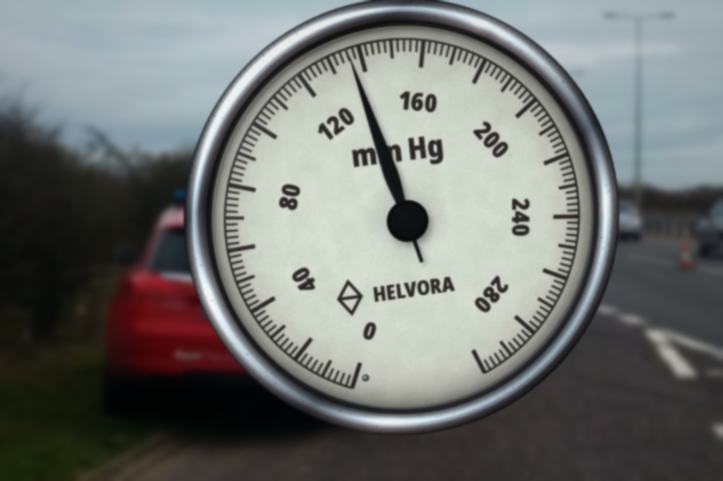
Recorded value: 136; mmHg
